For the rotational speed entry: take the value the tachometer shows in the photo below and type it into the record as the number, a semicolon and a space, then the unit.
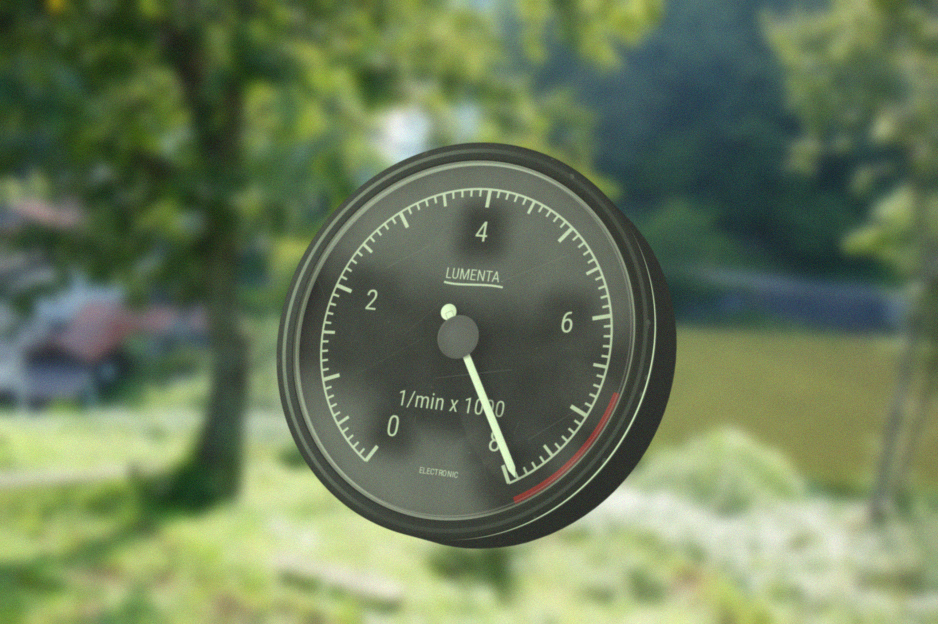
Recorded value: 7900; rpm
